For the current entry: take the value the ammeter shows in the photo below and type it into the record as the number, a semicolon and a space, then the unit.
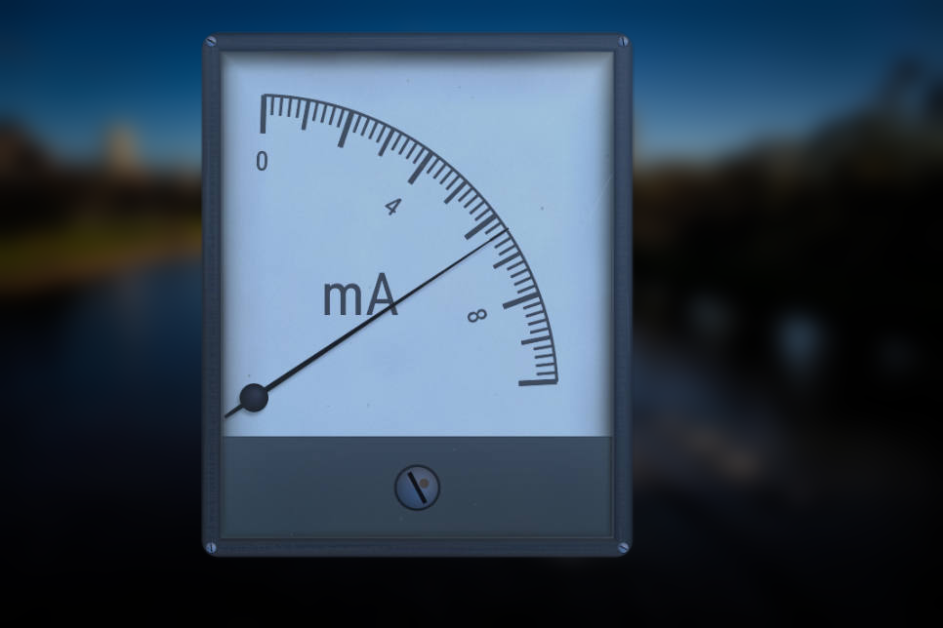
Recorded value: 6.4; mA
